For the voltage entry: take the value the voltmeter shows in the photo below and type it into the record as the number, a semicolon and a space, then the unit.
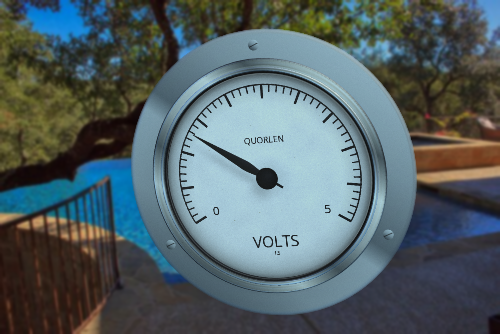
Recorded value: 1.3; V
